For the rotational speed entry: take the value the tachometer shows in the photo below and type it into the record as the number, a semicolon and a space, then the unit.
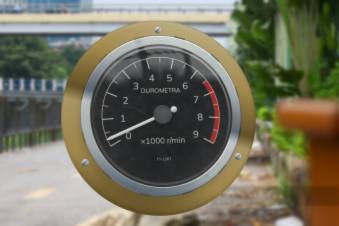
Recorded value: 250; rpm
